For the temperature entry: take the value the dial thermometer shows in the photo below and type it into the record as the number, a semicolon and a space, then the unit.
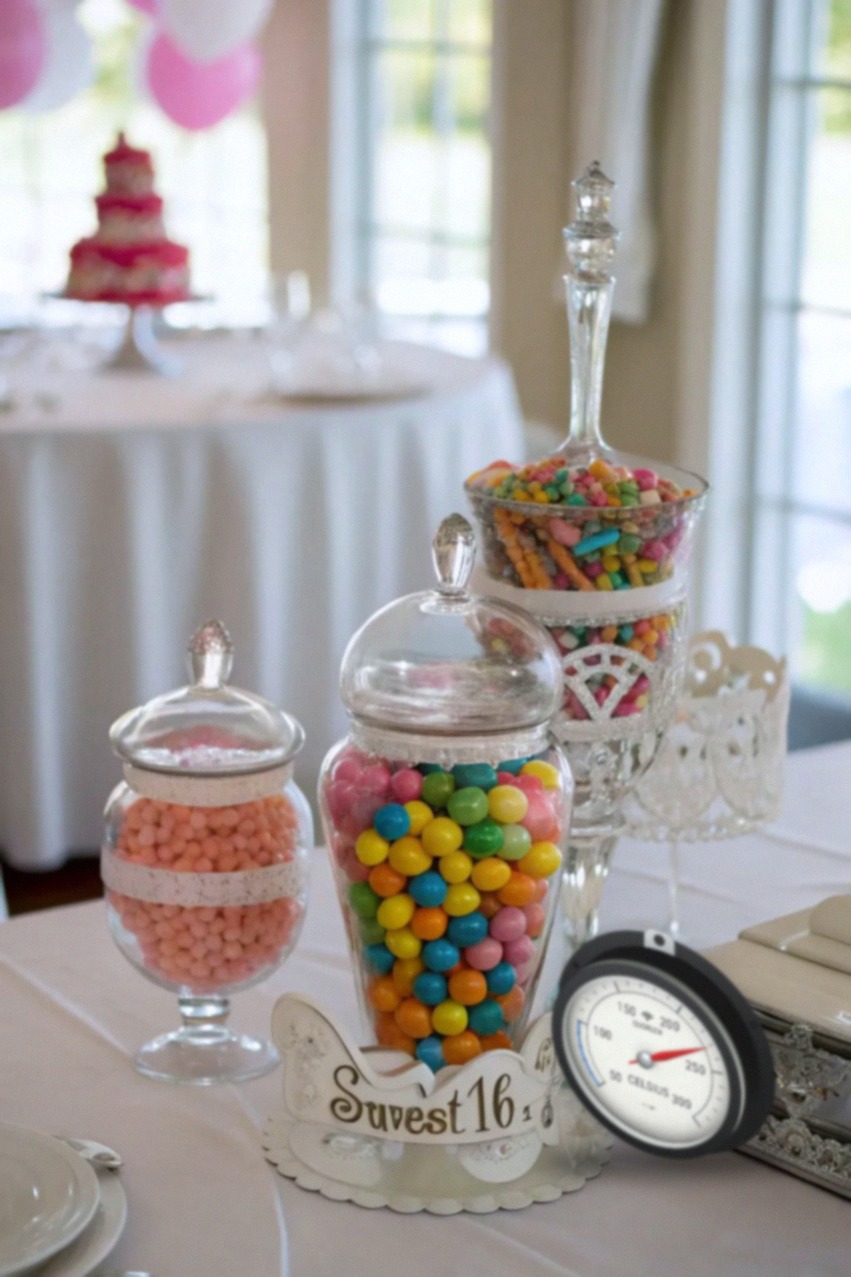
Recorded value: 230; °C
